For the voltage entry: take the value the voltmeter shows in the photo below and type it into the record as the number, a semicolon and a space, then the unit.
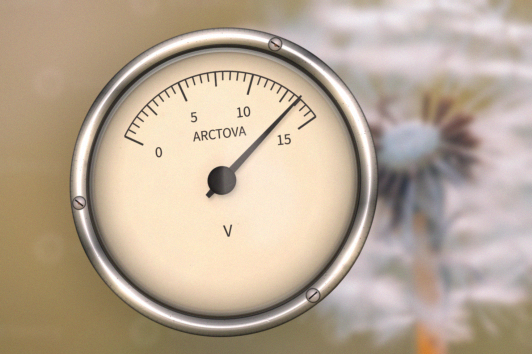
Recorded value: 13.5; V
